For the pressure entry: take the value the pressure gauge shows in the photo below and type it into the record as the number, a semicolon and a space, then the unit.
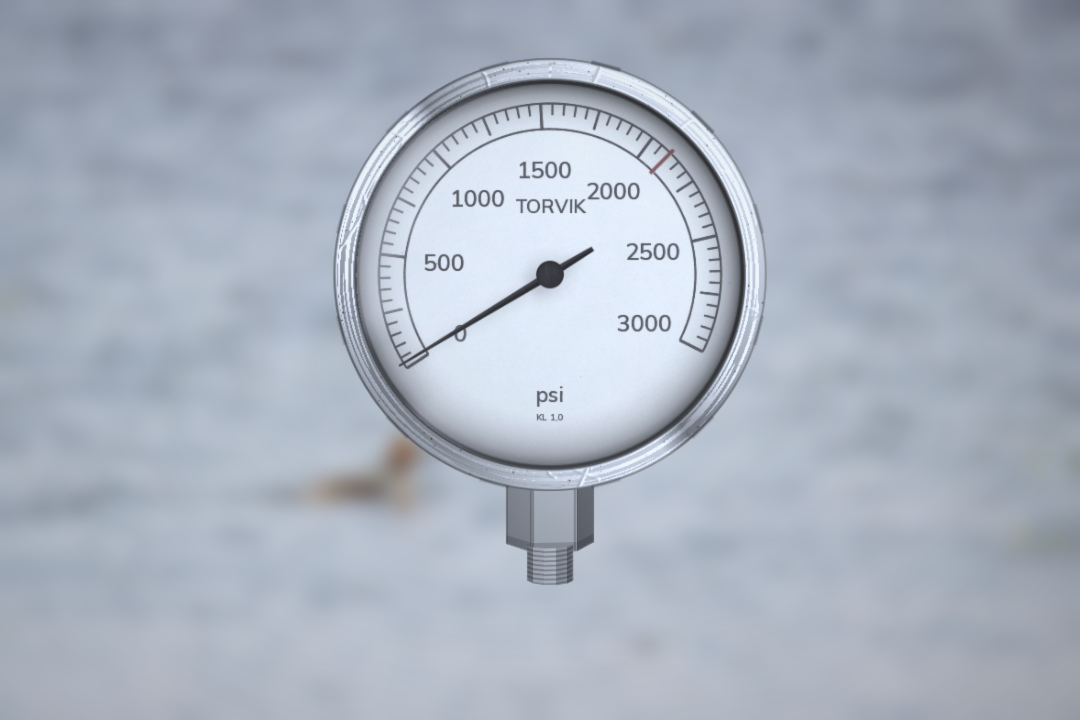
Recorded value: 25; psi
